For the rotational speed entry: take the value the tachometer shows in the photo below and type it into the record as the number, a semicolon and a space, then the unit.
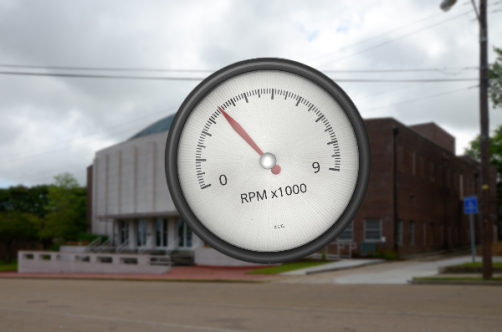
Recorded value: 3000; rpm
